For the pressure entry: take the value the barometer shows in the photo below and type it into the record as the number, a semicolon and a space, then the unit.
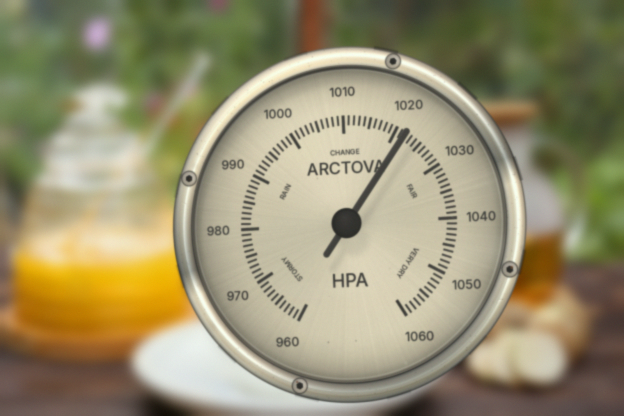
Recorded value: 1022; hPa
